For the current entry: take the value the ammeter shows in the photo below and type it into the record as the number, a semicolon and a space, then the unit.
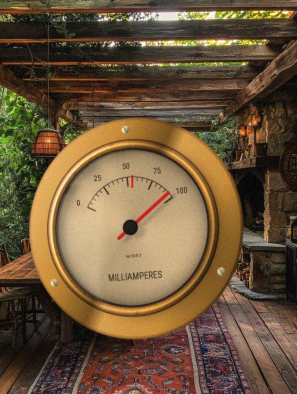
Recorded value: 95; mA
